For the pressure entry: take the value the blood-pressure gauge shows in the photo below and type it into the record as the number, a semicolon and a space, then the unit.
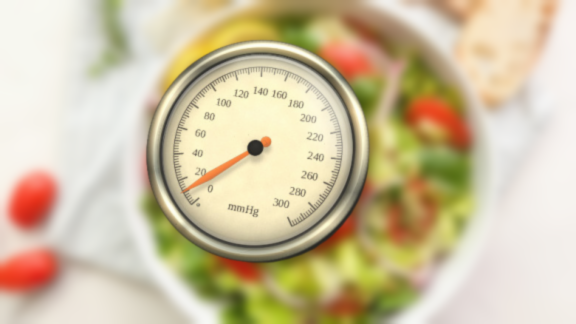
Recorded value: 10; mmHg
